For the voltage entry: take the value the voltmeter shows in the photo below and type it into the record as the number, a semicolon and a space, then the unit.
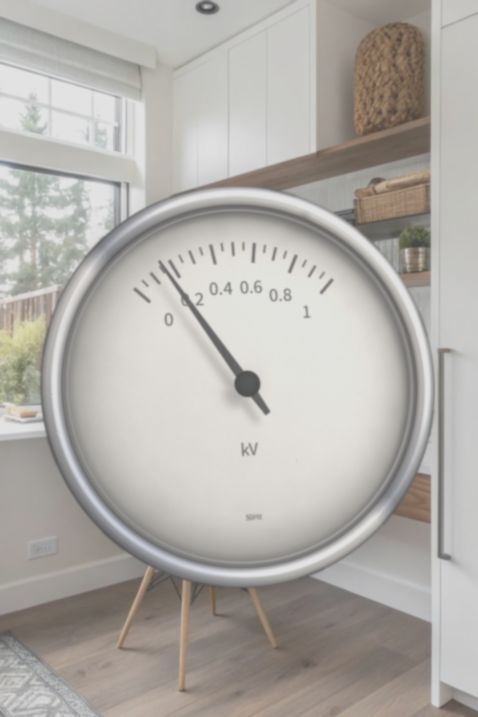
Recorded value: 0.15; kV
